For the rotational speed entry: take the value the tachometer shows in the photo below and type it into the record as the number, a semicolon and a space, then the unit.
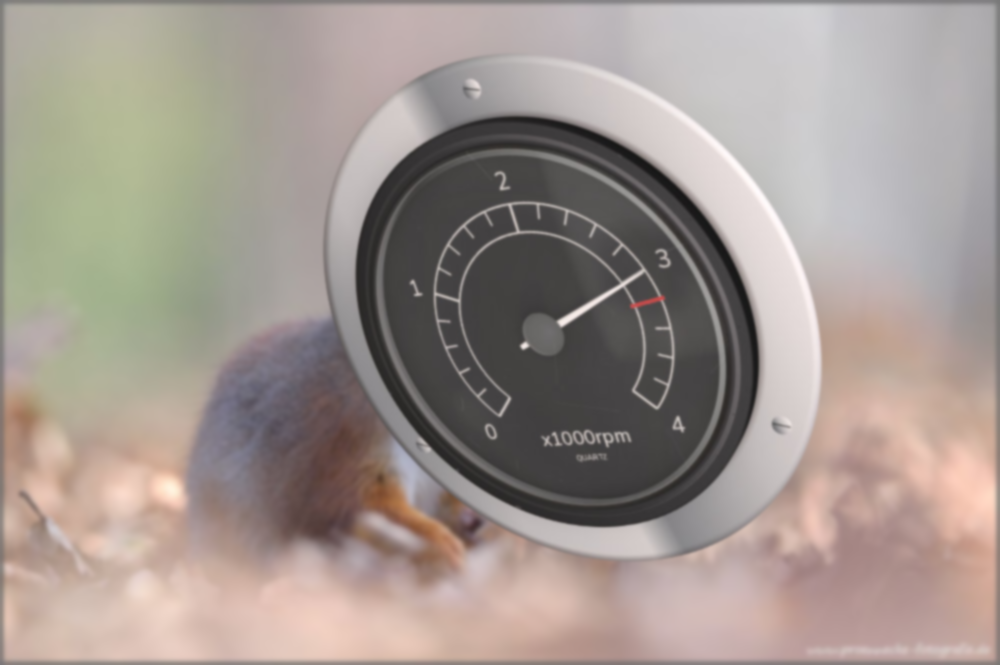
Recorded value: 3000; rpm
